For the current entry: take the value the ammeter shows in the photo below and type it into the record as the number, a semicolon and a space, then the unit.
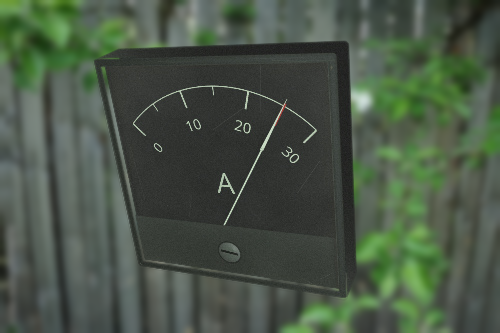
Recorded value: 25; A
